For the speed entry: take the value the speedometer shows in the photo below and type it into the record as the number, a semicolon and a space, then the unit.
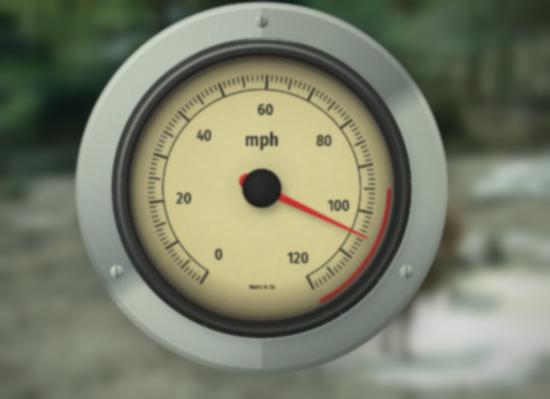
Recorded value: 105; mph
